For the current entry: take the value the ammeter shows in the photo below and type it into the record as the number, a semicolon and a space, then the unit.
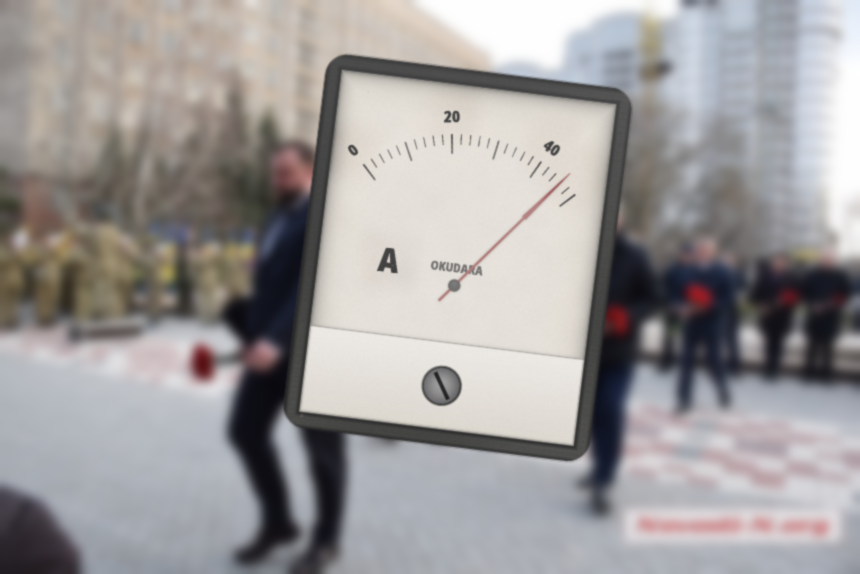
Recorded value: 46; A
